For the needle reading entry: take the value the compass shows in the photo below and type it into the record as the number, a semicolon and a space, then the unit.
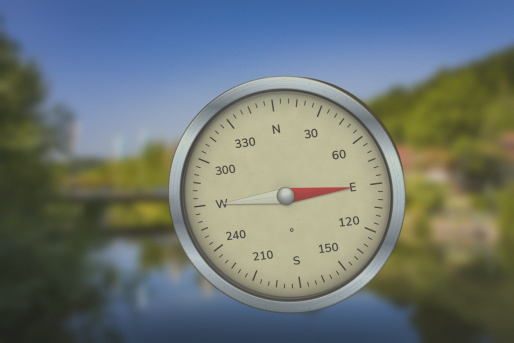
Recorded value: 90; °
